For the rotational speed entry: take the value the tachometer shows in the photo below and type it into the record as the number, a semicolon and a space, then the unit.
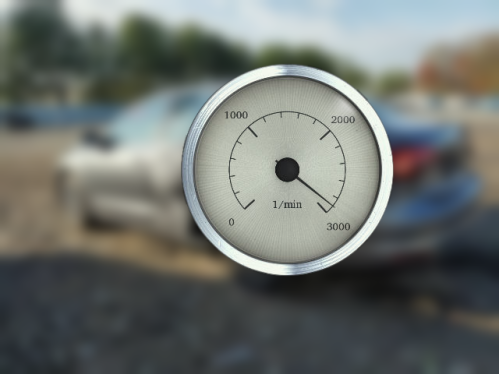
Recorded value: 2900; rpm
